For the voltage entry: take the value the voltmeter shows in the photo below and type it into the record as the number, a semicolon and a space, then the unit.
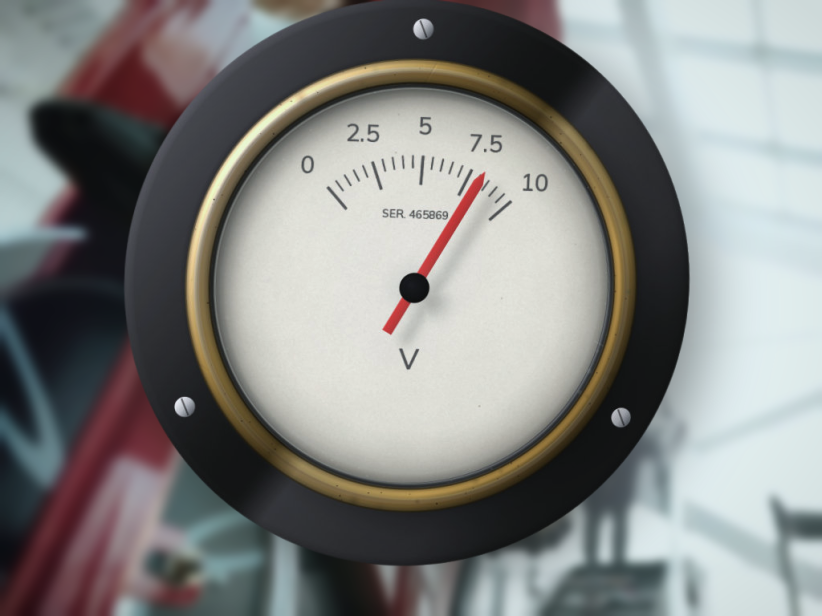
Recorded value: 8; V
